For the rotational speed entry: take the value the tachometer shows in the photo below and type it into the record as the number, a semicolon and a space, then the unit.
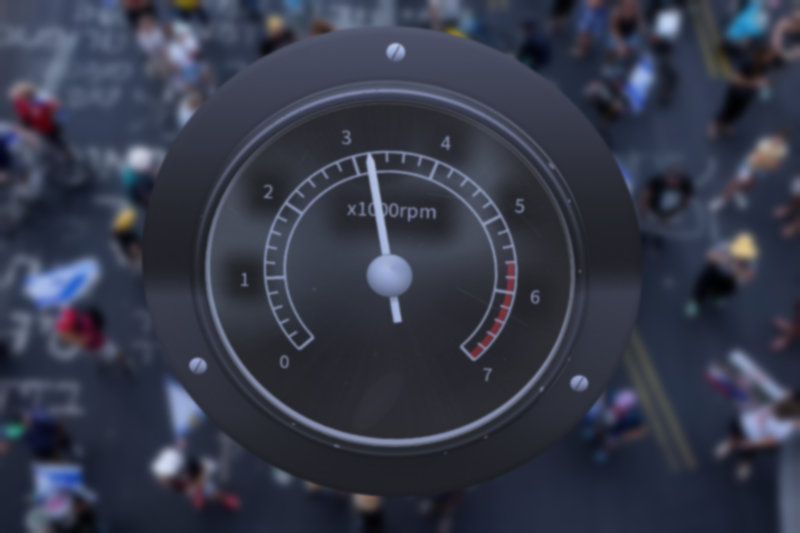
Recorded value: 3200; rpm
